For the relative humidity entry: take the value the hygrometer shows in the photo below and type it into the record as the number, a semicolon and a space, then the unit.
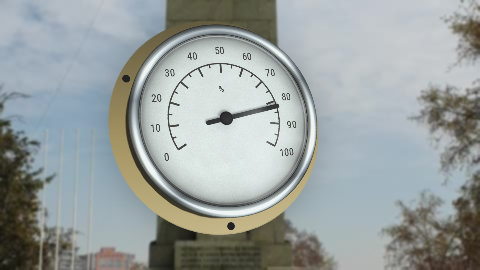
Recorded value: 82.5; %
